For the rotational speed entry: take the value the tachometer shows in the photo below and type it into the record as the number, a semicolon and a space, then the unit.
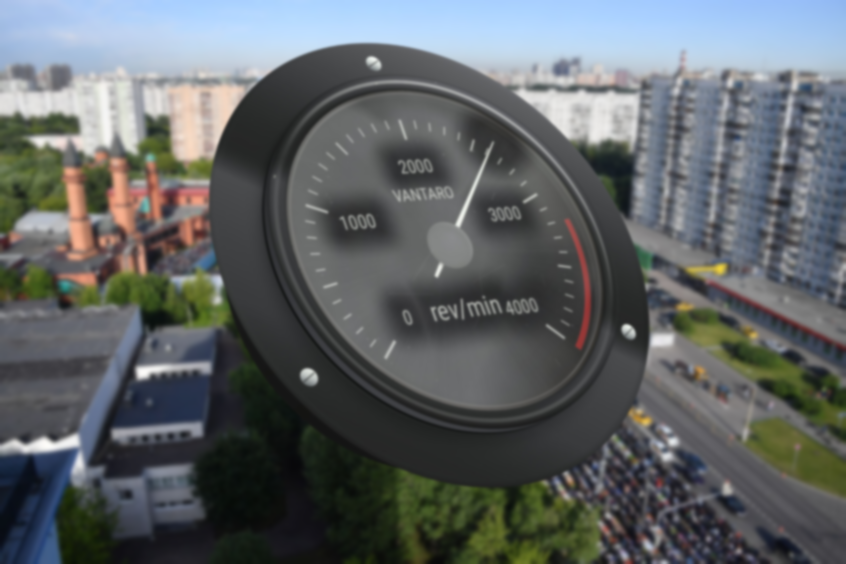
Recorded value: 2600; rpm
